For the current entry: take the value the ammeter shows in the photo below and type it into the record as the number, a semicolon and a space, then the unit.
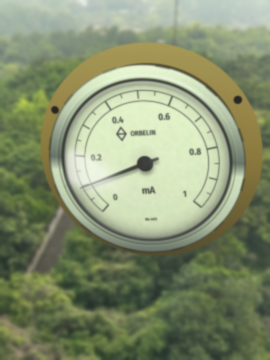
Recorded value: 0.1; mA
